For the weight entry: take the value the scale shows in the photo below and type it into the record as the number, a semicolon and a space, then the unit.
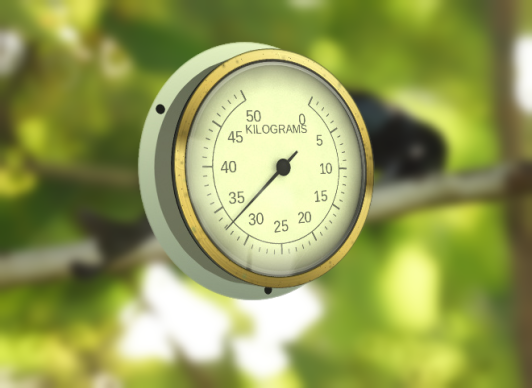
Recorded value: 33; kg
